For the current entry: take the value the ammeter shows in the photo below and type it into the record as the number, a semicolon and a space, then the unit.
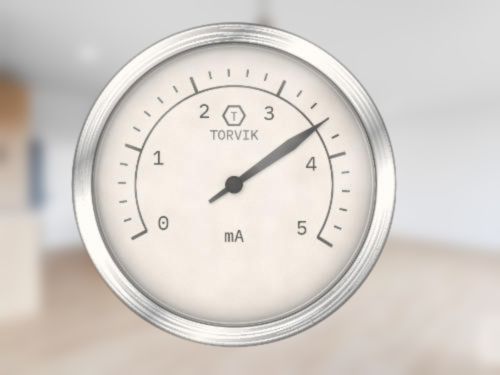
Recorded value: 3.6; mA
